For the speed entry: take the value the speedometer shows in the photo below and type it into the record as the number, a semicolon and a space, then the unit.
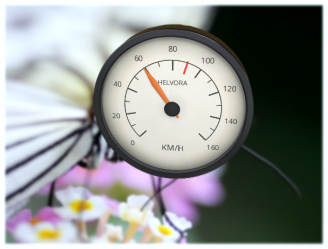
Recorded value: 60; km/h
